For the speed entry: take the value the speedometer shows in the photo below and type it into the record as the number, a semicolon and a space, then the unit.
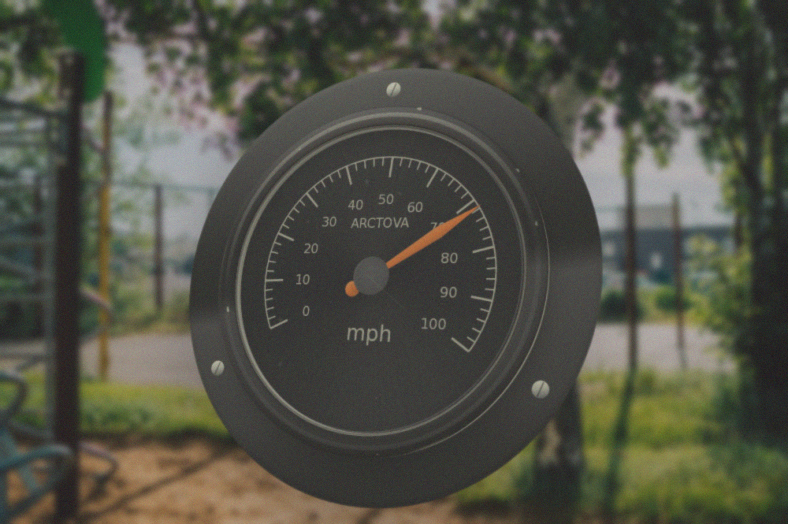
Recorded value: 72; mph
